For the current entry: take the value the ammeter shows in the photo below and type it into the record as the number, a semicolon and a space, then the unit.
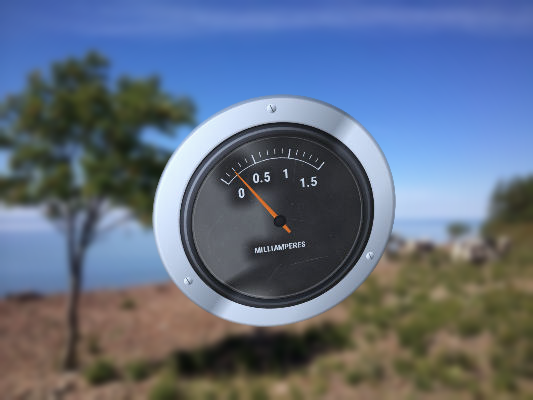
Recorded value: 0.2; mA
